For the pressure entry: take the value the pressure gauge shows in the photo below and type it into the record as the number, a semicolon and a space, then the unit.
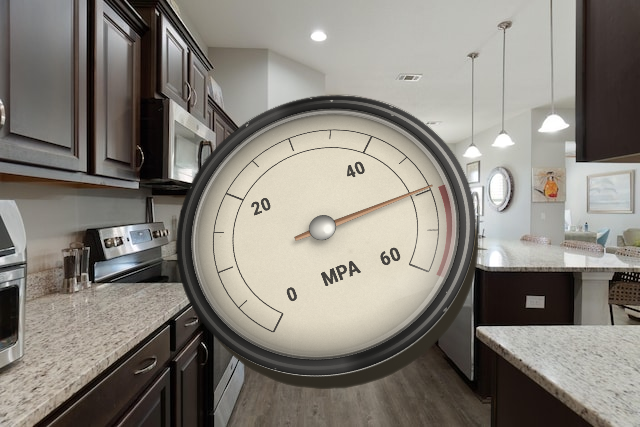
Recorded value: 50; MPa
